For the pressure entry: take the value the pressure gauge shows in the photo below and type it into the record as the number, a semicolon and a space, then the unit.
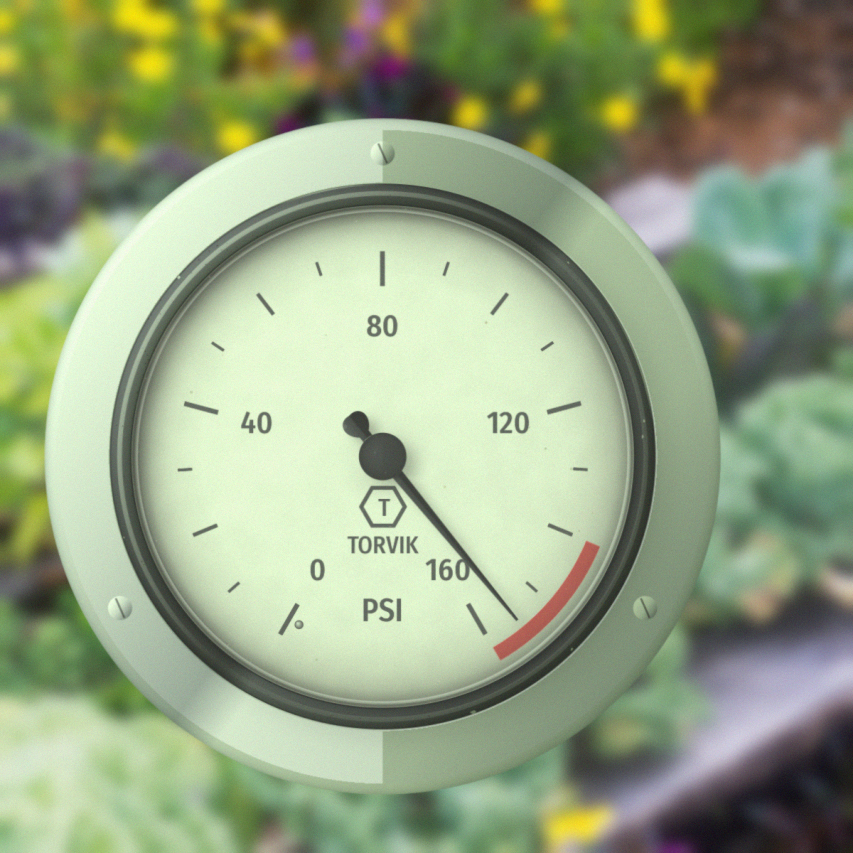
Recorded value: 155; psi
